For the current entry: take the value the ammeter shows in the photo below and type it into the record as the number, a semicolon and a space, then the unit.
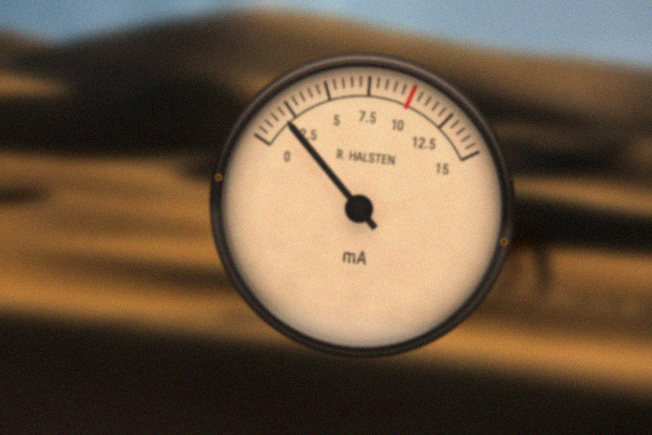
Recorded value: 2; mA
